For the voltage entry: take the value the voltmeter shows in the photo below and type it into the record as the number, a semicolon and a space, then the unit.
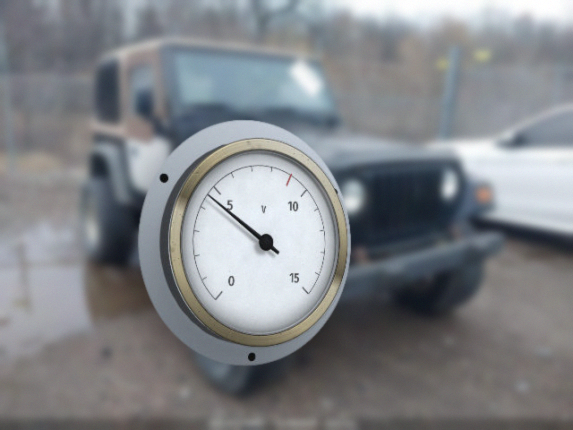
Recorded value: 4.5; V
